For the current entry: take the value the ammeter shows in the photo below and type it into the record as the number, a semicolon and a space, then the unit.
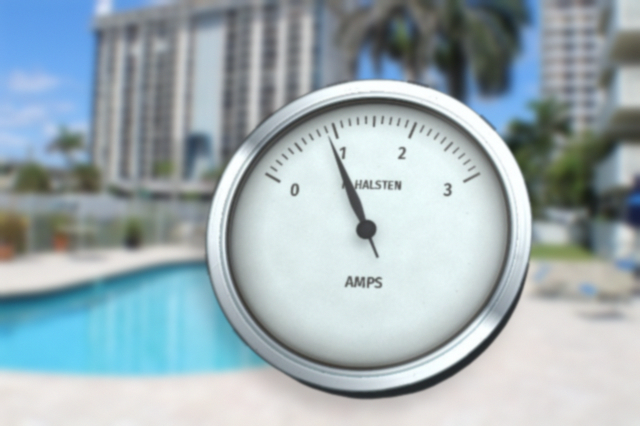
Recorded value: 0.9; A
